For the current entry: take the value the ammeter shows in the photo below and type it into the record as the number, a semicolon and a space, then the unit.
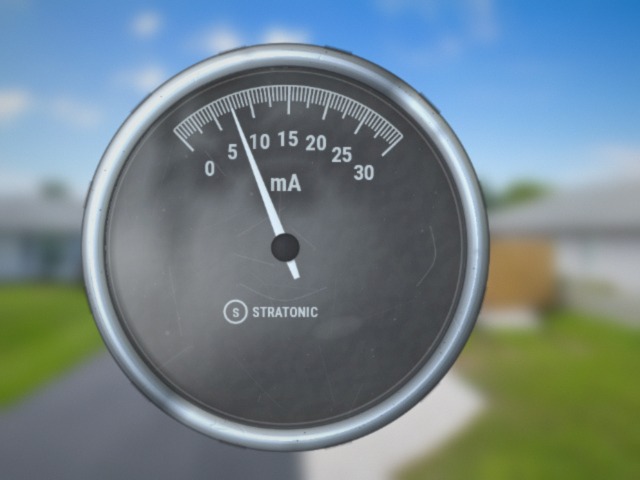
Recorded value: 7.5; mA
